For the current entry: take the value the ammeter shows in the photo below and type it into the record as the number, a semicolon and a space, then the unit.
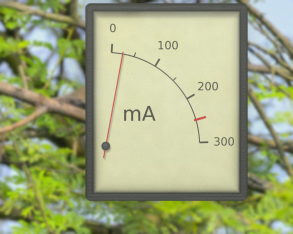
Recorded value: 25; mA
